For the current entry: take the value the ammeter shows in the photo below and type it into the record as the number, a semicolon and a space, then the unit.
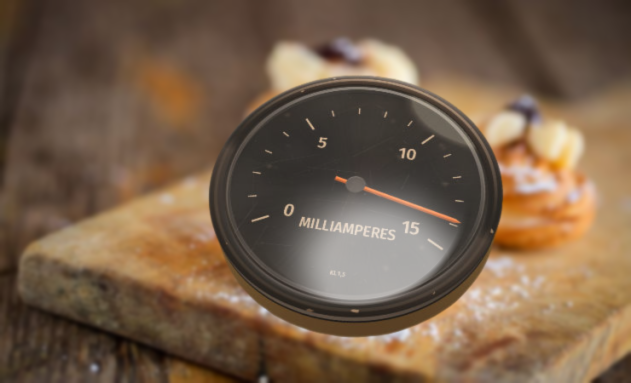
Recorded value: 14; mA
